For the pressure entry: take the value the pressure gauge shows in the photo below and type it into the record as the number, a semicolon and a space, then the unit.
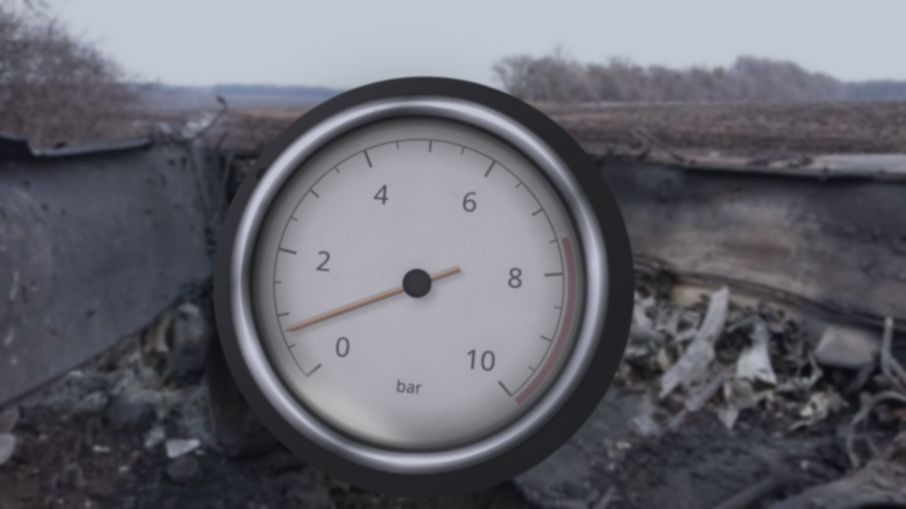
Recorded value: 0.75; bar
